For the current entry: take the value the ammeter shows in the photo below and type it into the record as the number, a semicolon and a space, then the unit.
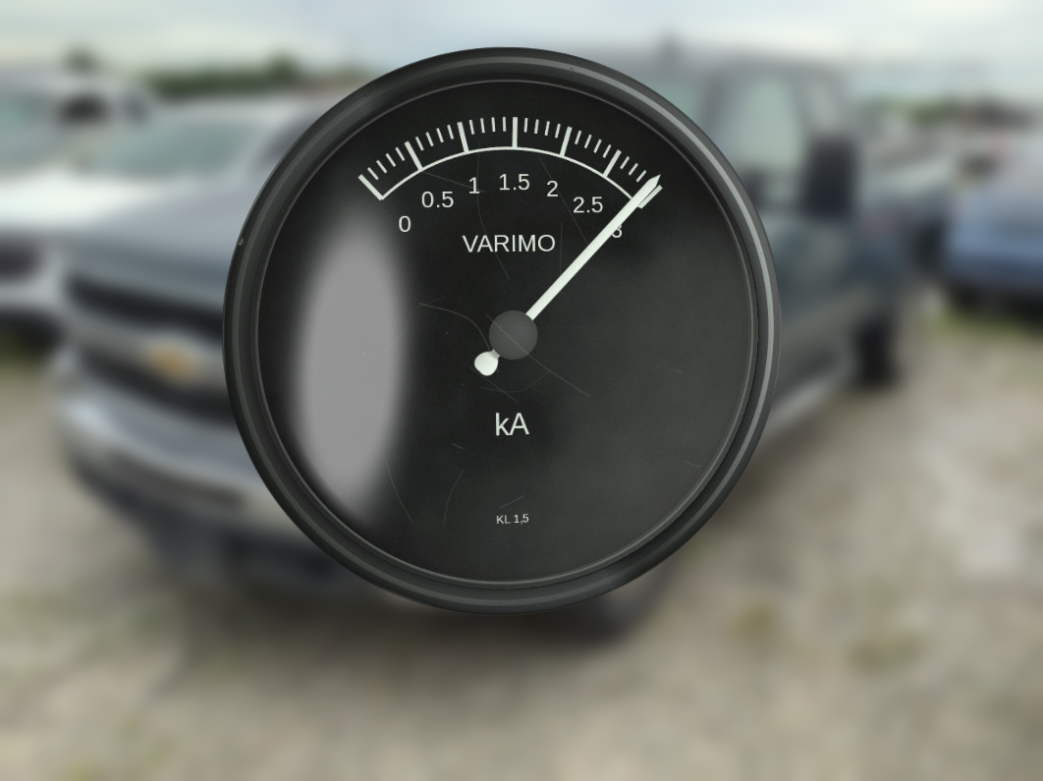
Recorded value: 2.9; kA
